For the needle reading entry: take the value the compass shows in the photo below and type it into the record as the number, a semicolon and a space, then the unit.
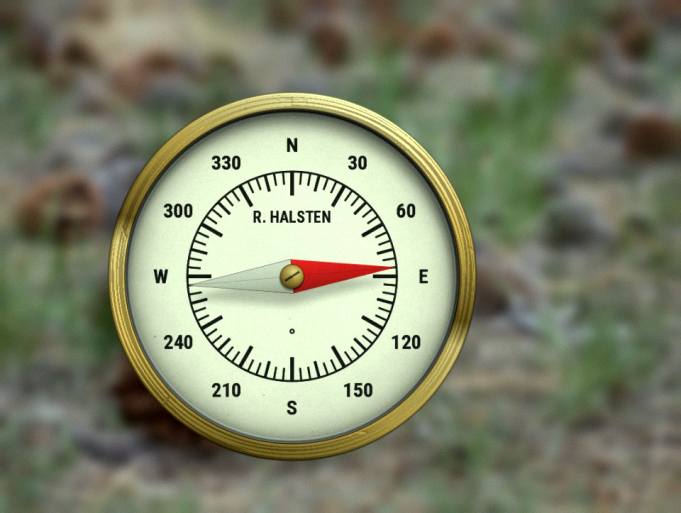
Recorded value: 85; °
